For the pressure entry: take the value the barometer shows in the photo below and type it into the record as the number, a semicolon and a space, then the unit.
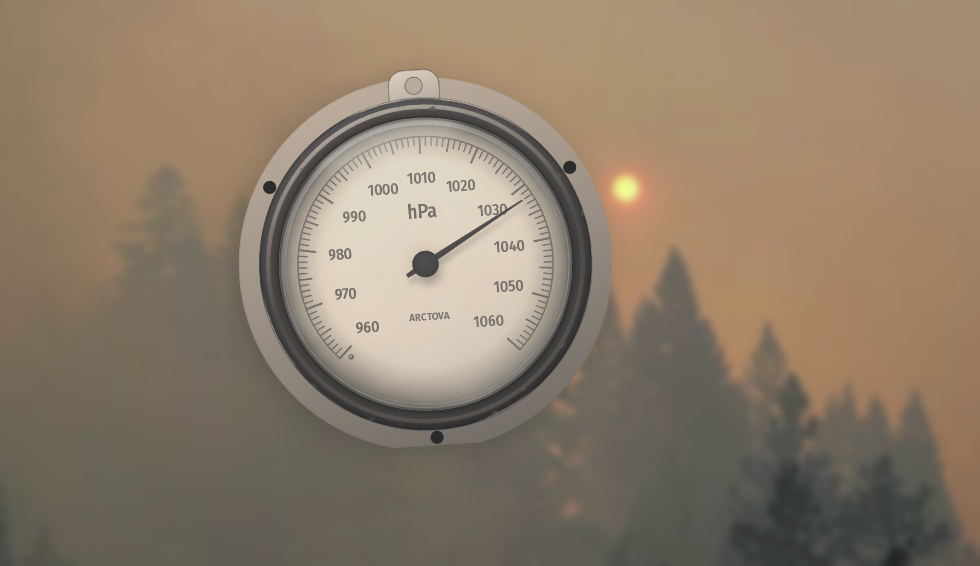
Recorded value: 1032; hPa
